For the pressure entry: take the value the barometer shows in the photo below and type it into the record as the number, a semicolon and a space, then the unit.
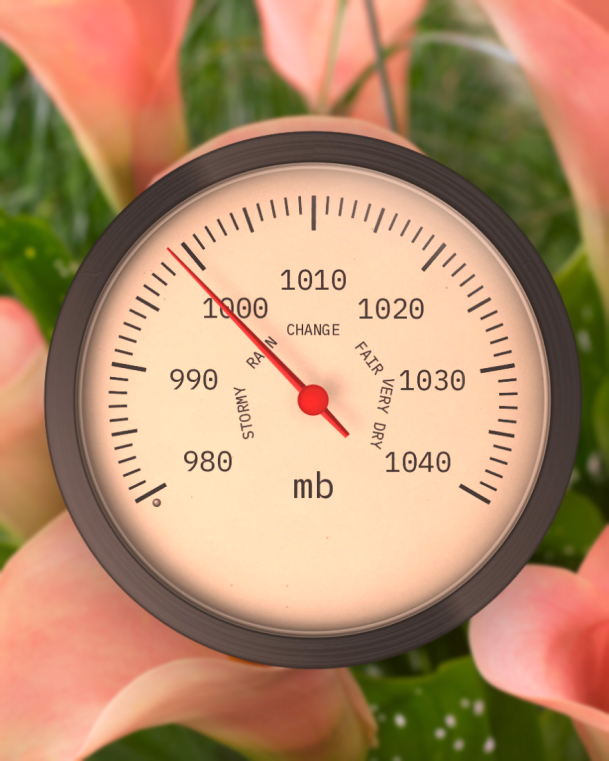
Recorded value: 999; mbar
